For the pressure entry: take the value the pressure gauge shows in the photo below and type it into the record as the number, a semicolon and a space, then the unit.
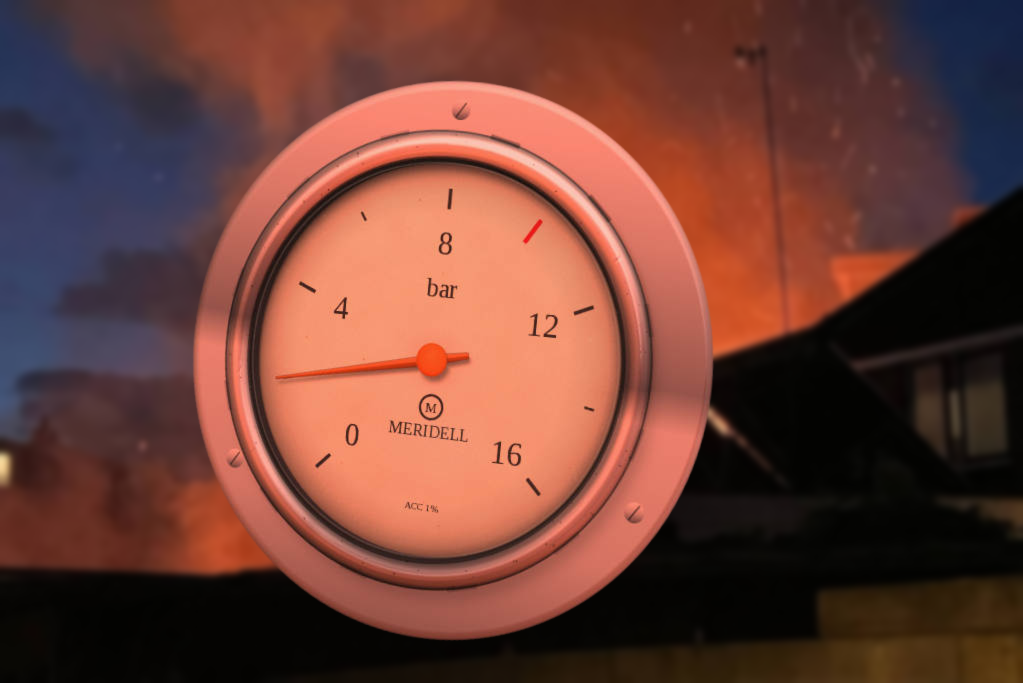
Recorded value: 2; bar
